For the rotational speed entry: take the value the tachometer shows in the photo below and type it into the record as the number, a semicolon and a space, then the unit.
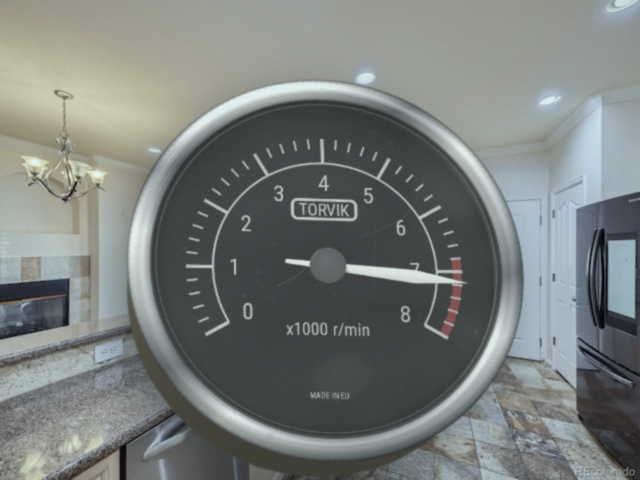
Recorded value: 7200; rpm
